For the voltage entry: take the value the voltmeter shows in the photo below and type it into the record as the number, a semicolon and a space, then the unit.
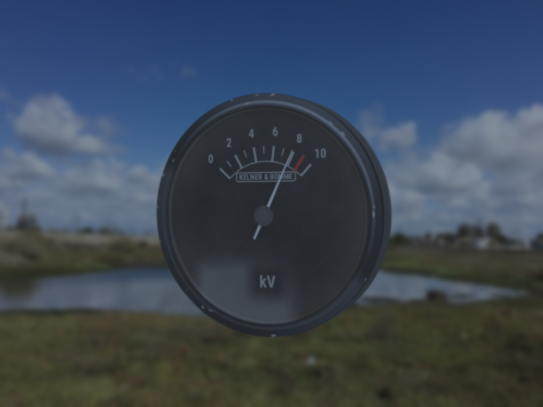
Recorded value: 8; kV
